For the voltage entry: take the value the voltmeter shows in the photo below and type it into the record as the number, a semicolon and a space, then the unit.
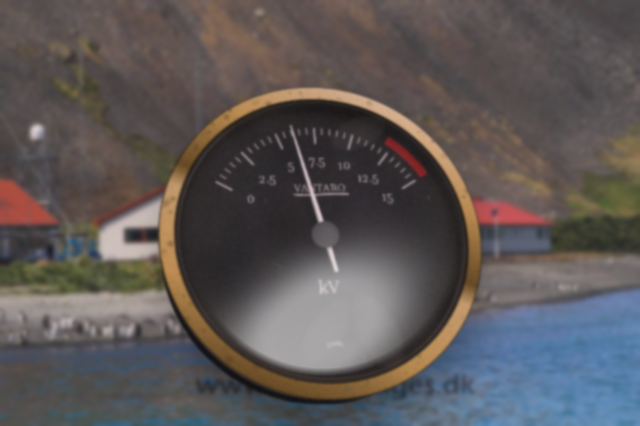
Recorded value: 6; kV
